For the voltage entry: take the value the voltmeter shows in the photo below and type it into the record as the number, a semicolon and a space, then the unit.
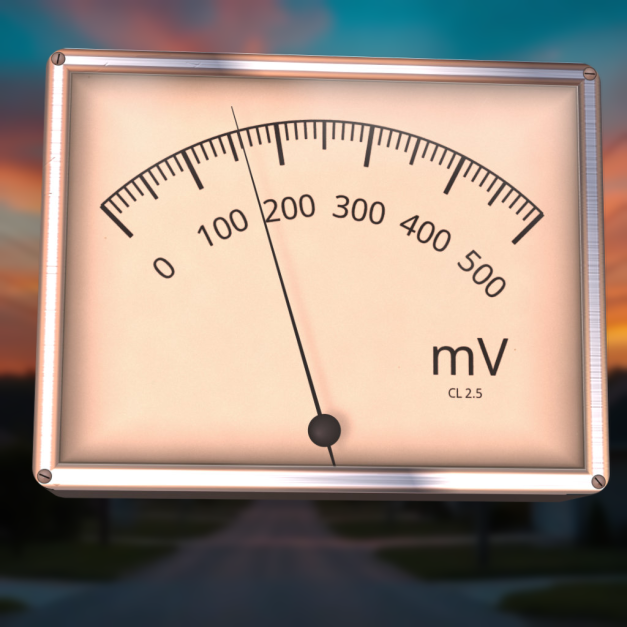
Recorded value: 160; mV
